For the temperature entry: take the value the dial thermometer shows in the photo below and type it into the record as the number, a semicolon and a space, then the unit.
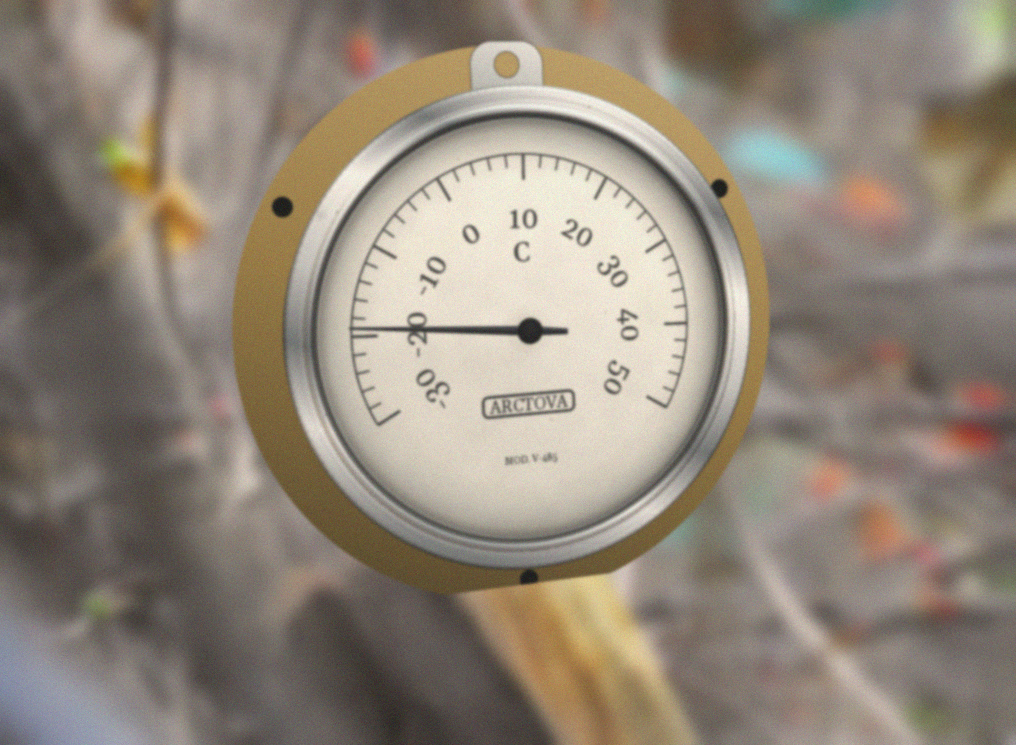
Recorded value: -19; °C
